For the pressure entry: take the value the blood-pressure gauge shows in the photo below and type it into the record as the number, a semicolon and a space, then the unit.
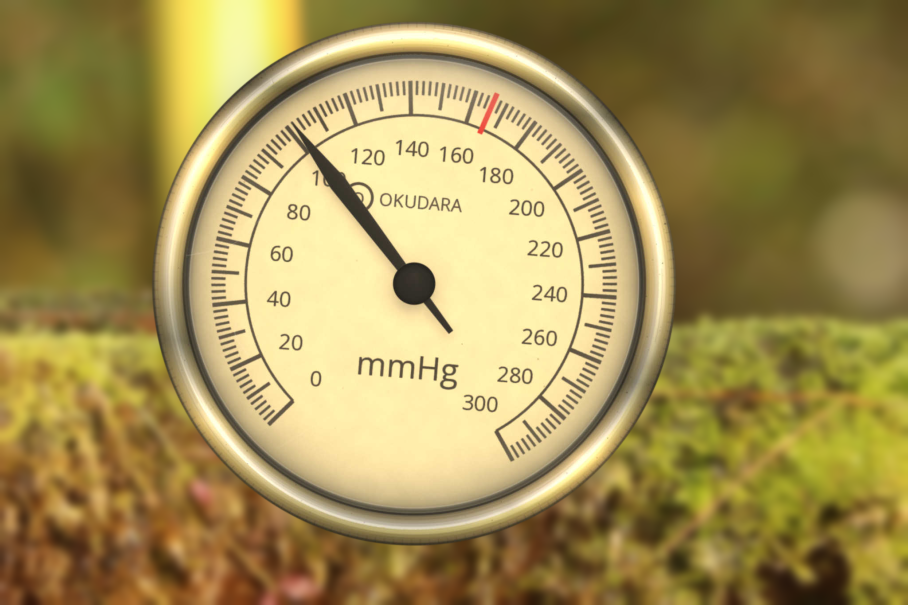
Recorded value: 102; mmHg
